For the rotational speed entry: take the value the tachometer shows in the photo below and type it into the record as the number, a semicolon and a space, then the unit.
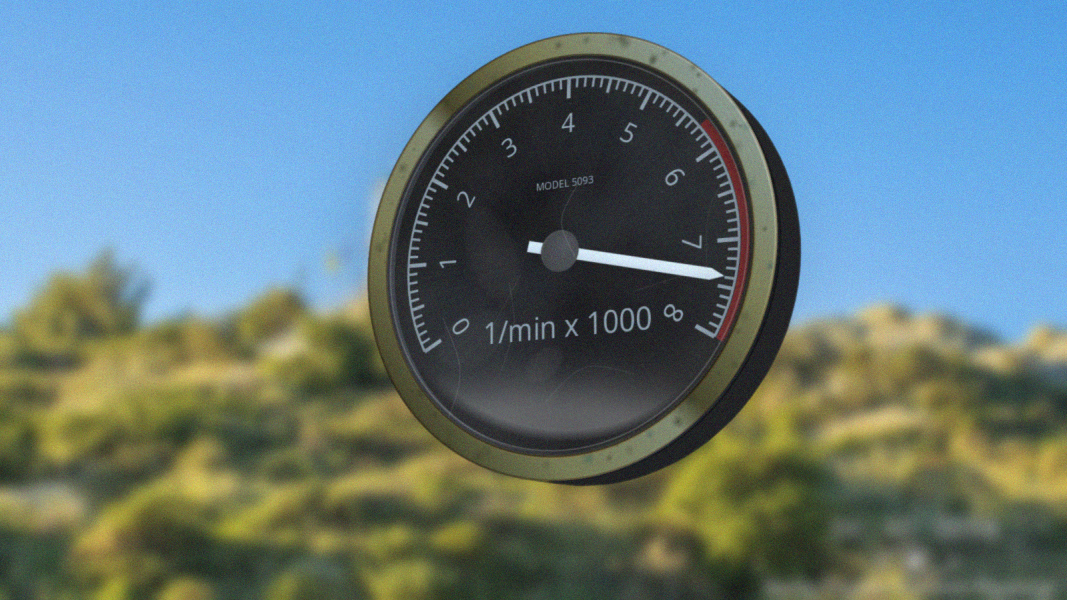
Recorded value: 7400; rpm
